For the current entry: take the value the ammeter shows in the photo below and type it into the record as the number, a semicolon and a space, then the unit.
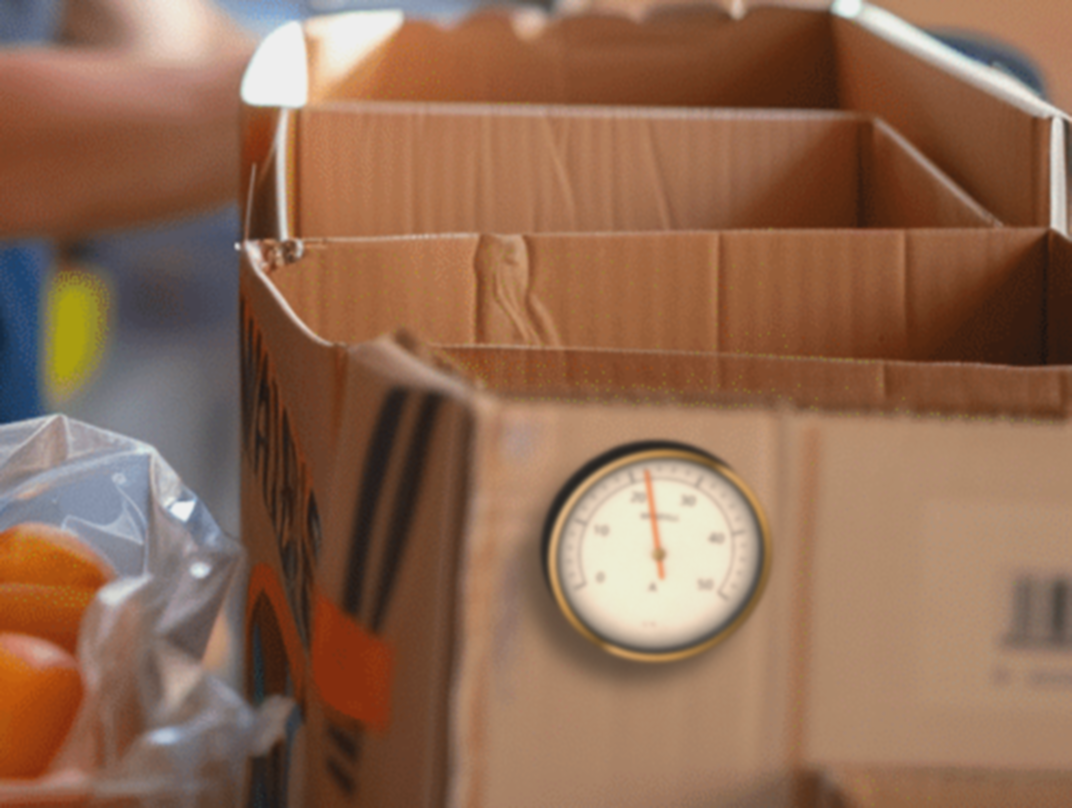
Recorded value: 22; A
